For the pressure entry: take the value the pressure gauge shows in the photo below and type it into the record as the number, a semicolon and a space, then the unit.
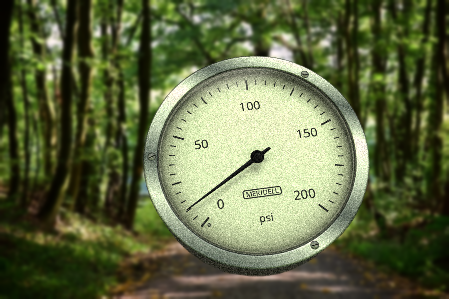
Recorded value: 10; psi
